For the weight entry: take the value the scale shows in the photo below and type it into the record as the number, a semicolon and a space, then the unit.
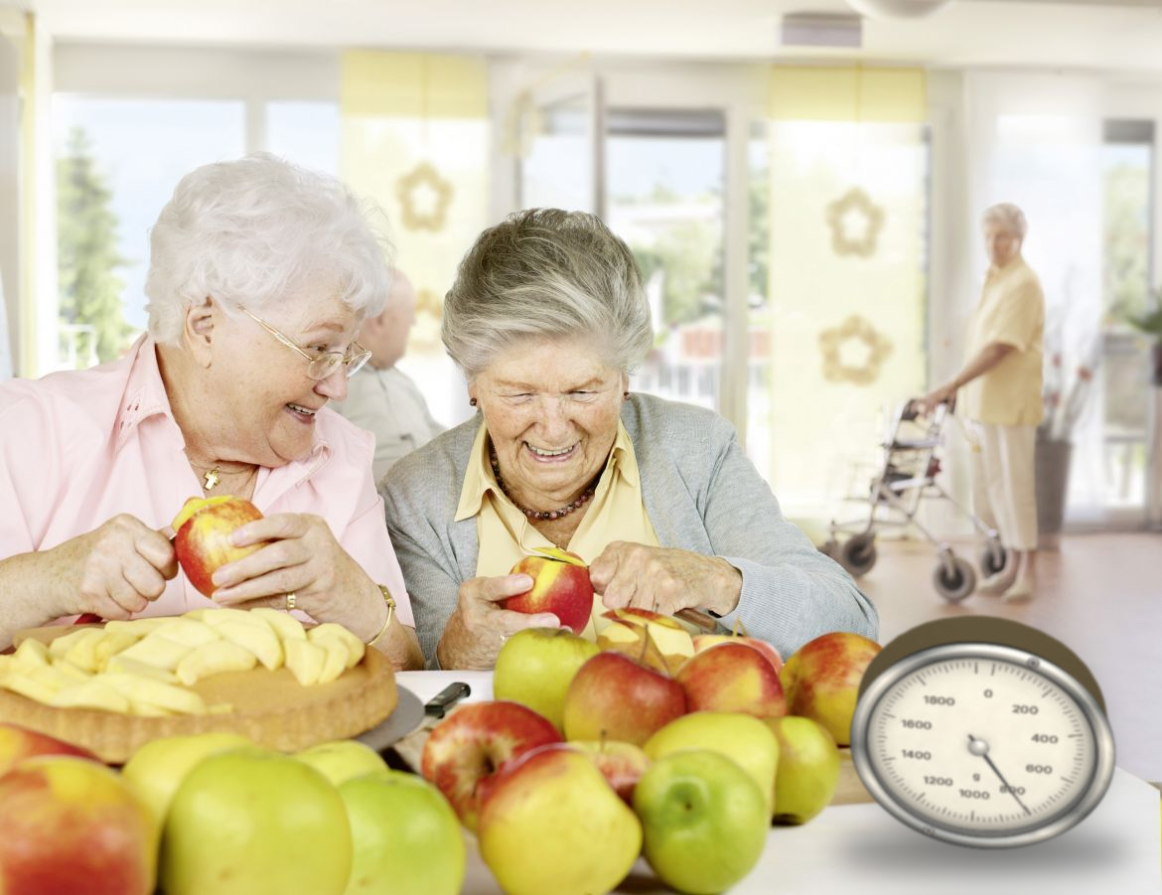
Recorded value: 800; g
